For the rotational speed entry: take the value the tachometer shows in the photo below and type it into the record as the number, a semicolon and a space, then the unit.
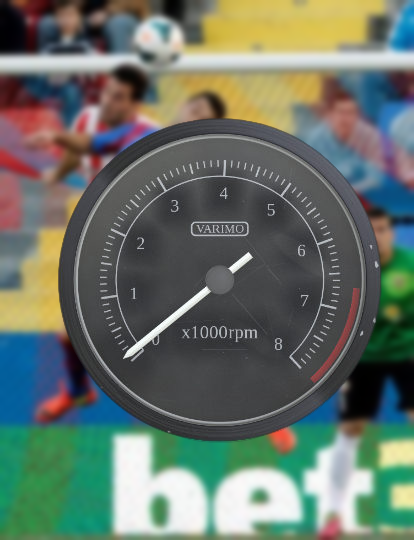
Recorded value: 100; rpm
